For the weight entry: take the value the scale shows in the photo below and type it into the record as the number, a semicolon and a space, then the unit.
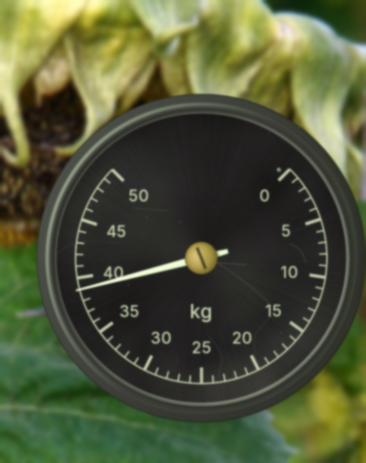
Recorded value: 39; kg
